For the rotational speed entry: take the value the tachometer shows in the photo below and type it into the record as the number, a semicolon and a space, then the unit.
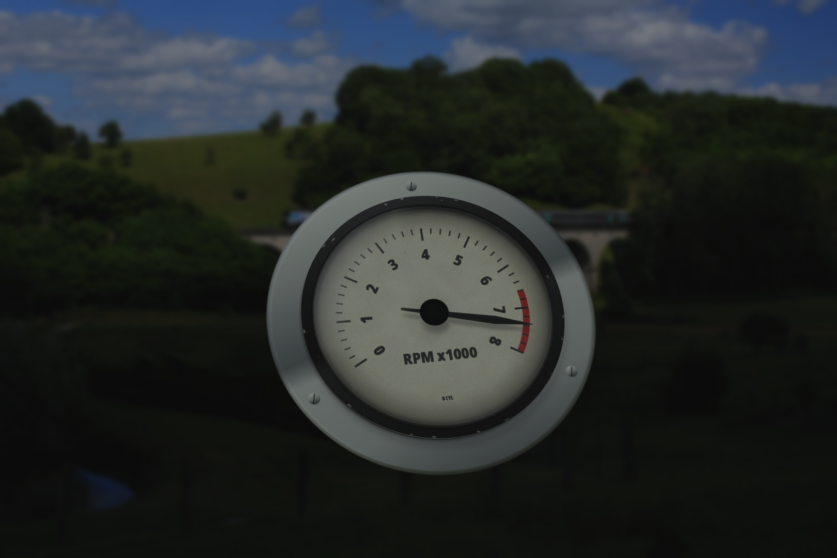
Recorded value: 7400; rpm
